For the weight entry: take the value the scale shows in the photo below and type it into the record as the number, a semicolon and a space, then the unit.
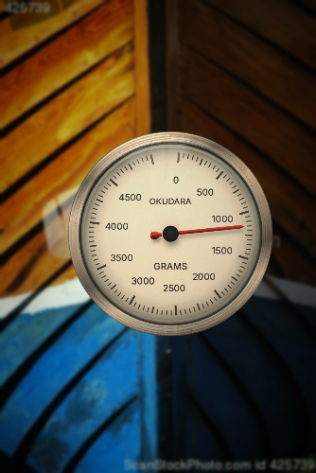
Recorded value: 1150; g
